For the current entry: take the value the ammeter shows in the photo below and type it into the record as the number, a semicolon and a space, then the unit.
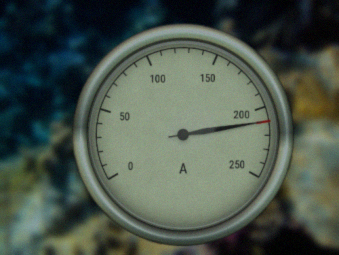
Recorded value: 210; A
